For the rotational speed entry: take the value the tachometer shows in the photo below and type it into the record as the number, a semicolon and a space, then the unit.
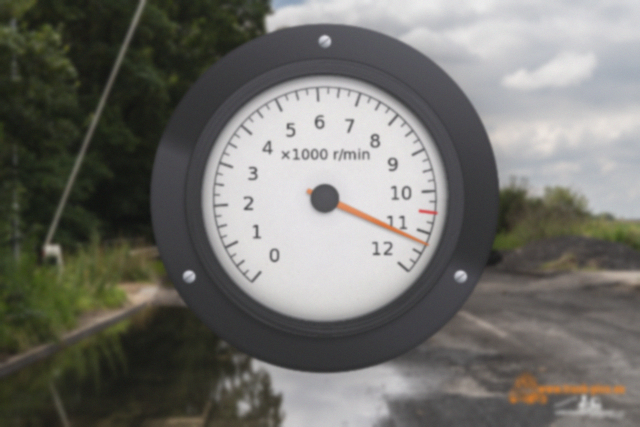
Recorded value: 11250; rpm
